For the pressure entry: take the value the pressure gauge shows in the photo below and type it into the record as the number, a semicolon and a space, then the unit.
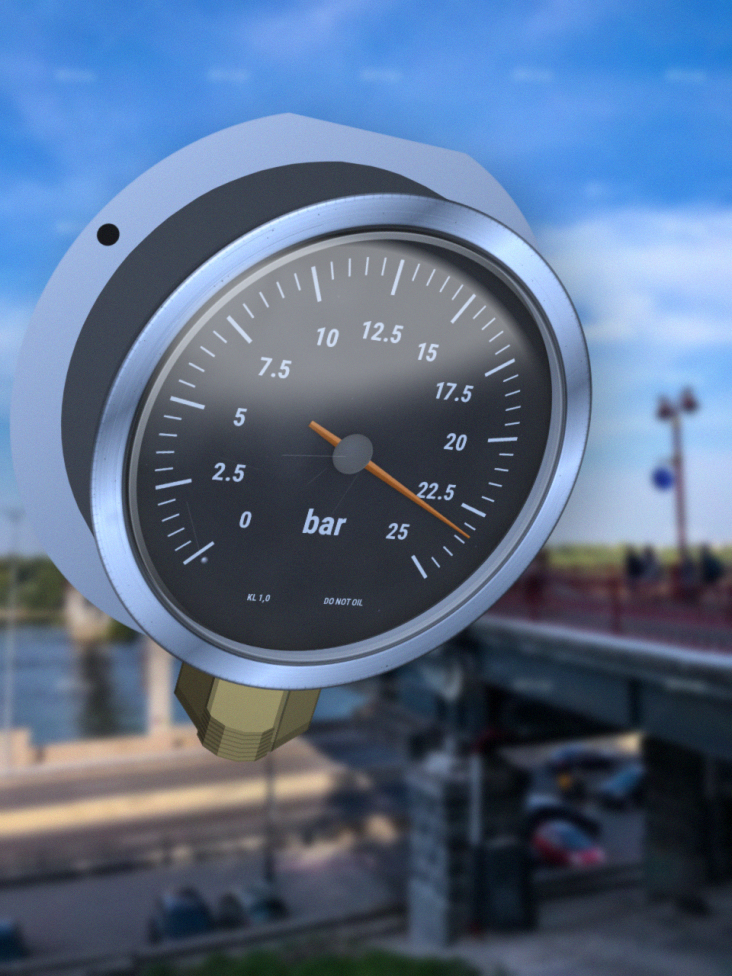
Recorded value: 23.25; bar
